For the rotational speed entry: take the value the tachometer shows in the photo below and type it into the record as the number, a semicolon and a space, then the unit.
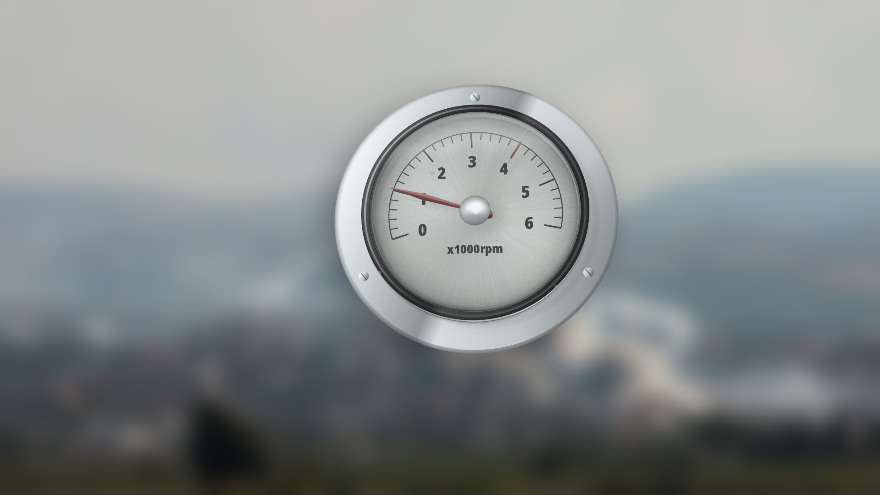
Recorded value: 1000; rpm
